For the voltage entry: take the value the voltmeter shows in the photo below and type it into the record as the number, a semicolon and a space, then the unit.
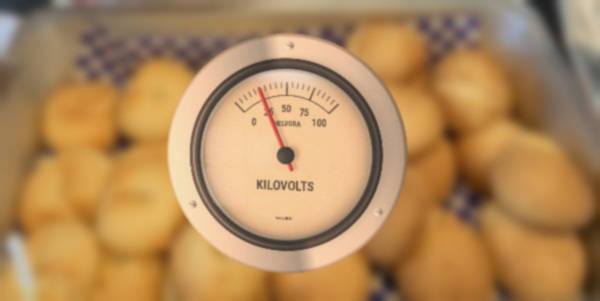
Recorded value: 25; kV
